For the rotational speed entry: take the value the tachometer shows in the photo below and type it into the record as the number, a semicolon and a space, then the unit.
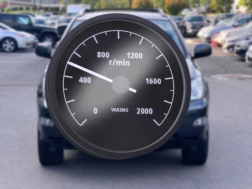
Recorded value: 500; rpm
